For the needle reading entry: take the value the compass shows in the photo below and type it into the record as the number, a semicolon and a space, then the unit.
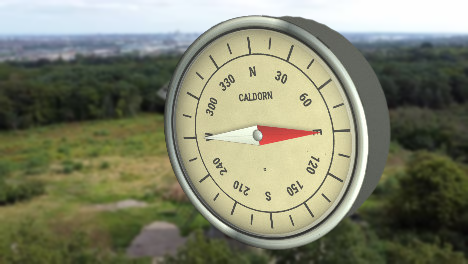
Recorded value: 90; °
